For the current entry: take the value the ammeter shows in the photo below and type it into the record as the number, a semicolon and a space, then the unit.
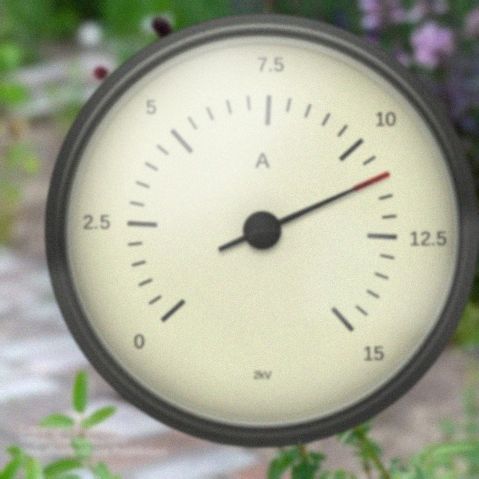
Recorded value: 11; A
